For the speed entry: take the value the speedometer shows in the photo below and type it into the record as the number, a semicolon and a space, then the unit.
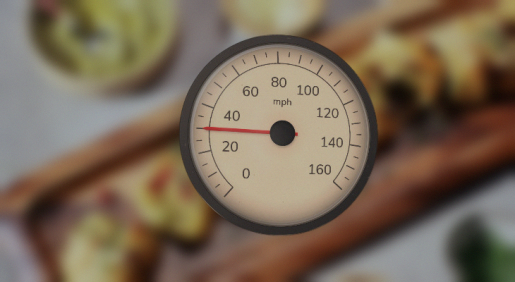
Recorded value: 30; mph
